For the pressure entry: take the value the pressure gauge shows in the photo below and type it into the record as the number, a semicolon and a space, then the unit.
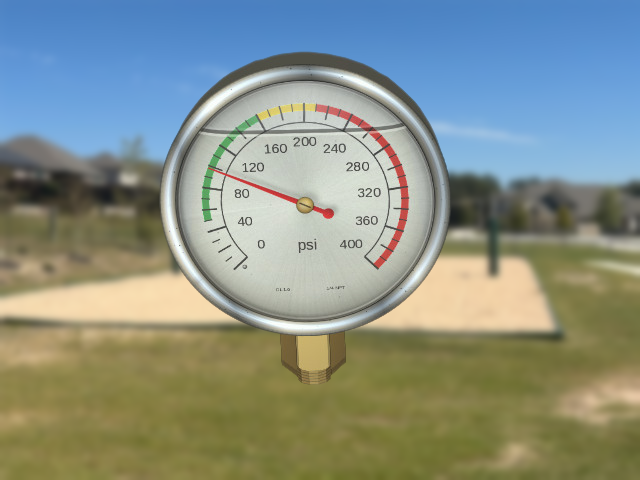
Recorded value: 100; psi
